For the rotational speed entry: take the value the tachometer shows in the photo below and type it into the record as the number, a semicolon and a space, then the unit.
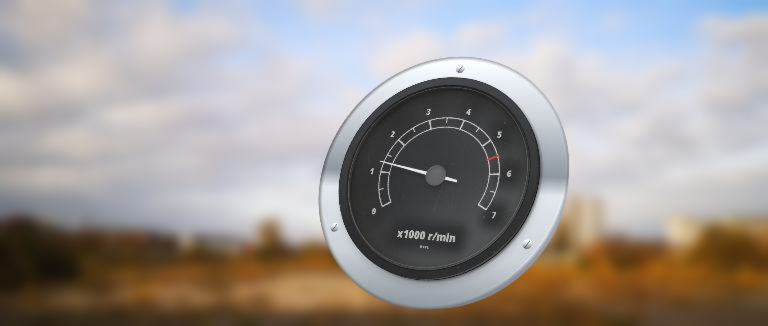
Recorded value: 1250; rpm
